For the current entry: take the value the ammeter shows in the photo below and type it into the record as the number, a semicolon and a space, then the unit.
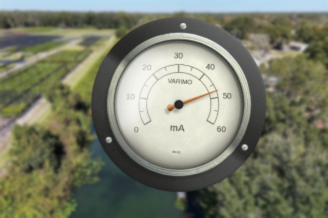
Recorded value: 47.5; mA
